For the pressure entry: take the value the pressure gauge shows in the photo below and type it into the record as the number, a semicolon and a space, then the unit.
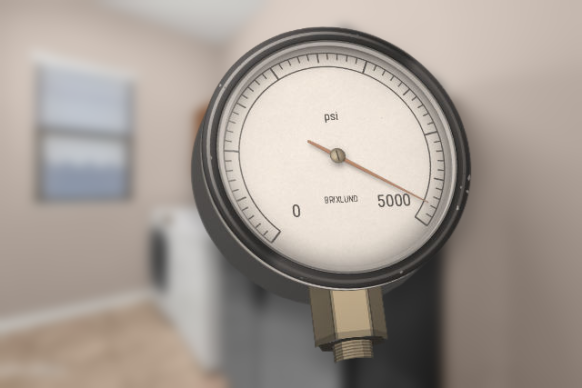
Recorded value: 4800; psi
